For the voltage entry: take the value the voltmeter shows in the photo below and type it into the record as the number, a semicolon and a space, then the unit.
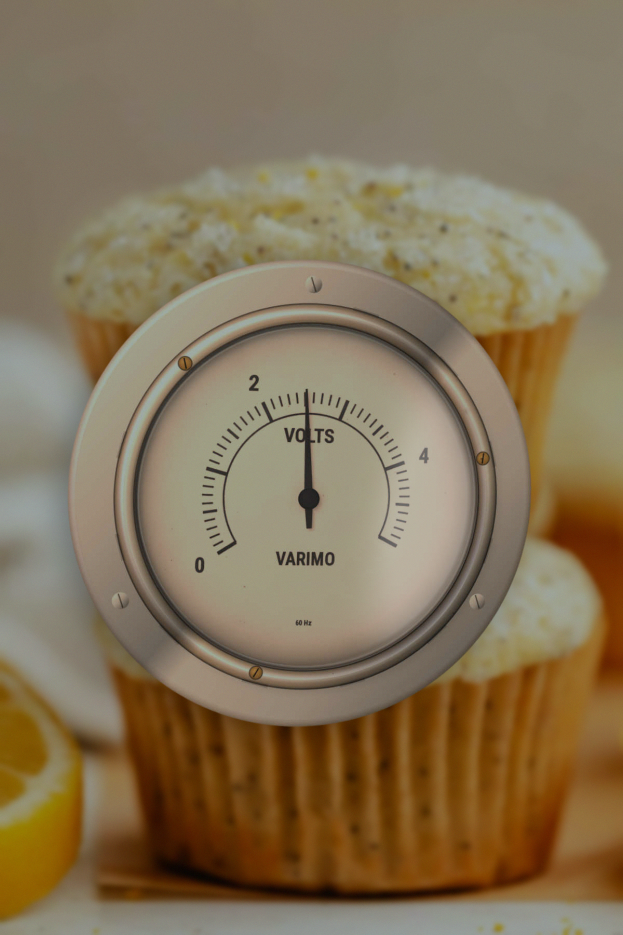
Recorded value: 2.5; V
